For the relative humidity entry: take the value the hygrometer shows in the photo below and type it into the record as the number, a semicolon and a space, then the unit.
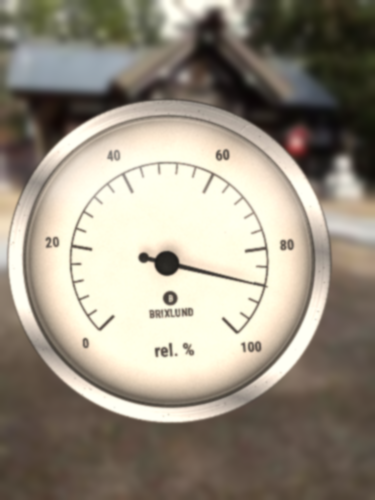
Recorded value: 88; %
